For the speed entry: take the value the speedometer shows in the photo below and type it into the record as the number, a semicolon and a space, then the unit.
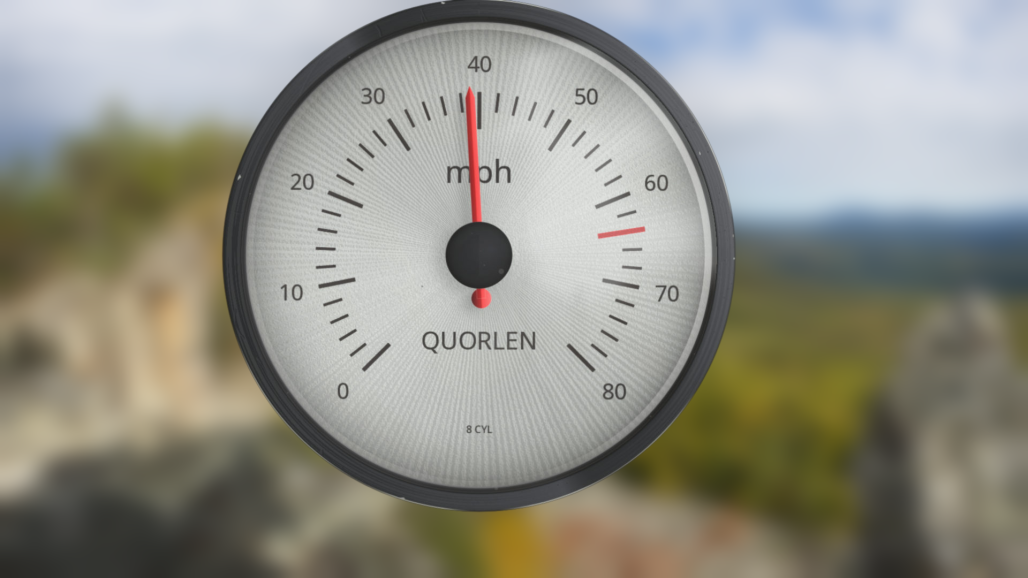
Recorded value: 39; mph
